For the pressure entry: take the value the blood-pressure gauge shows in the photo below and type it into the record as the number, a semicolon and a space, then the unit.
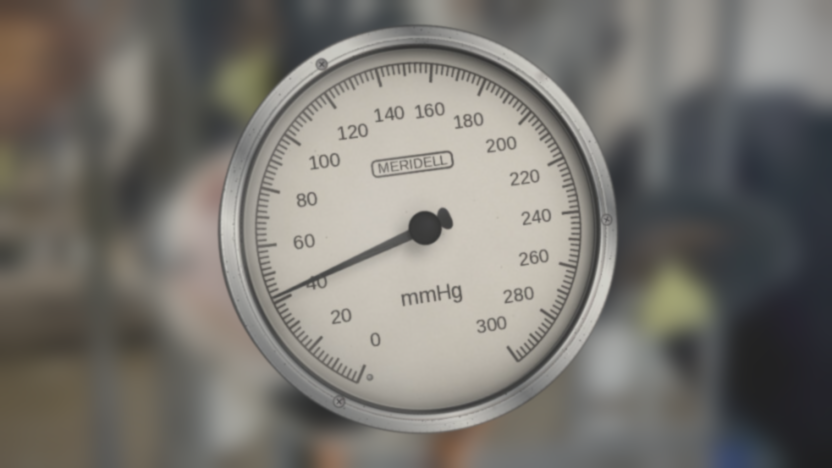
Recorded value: 42; mmHg
